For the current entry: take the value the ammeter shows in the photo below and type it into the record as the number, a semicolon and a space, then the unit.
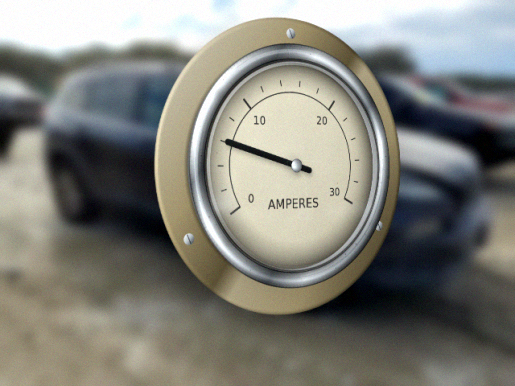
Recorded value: 6; A
